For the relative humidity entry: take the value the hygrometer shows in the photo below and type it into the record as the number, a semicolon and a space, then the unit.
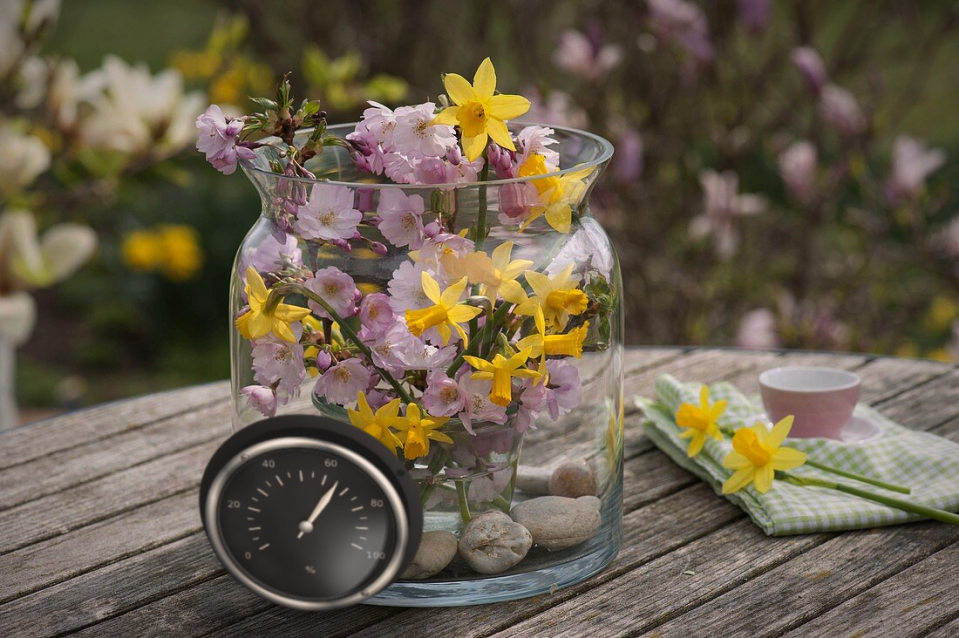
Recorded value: 65; %
